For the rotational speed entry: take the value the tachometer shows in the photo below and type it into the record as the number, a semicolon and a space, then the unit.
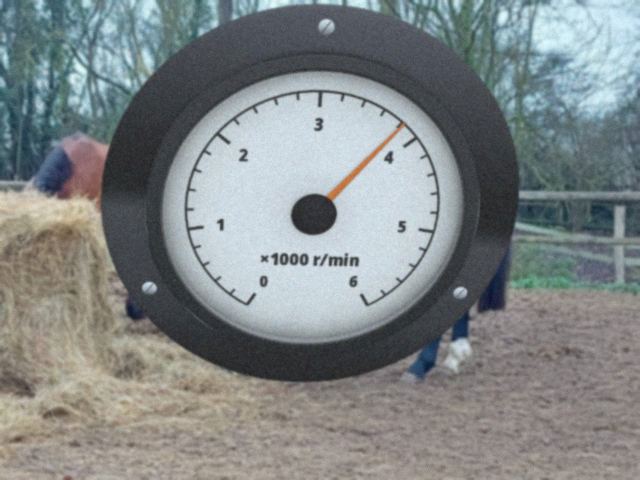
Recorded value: 3800; rpm
